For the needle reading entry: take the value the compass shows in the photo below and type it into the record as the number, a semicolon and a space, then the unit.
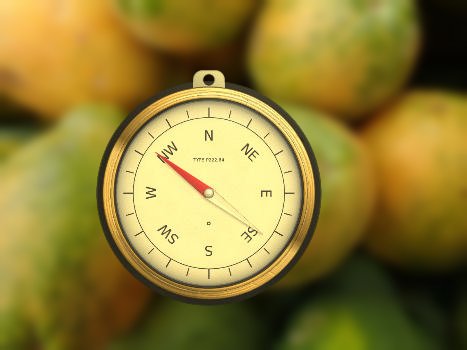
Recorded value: 307.5; °
